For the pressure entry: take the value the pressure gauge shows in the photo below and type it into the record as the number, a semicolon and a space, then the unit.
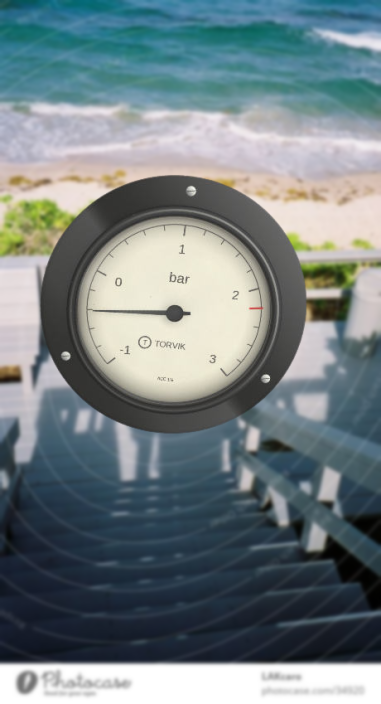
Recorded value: -0.4; bar
